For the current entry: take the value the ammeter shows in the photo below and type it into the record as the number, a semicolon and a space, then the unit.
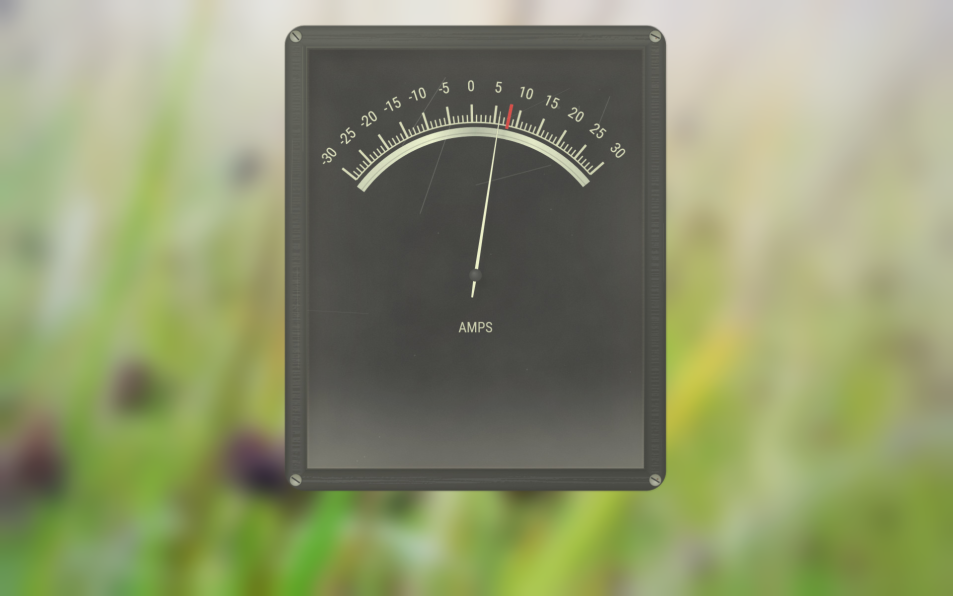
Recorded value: 6; A
